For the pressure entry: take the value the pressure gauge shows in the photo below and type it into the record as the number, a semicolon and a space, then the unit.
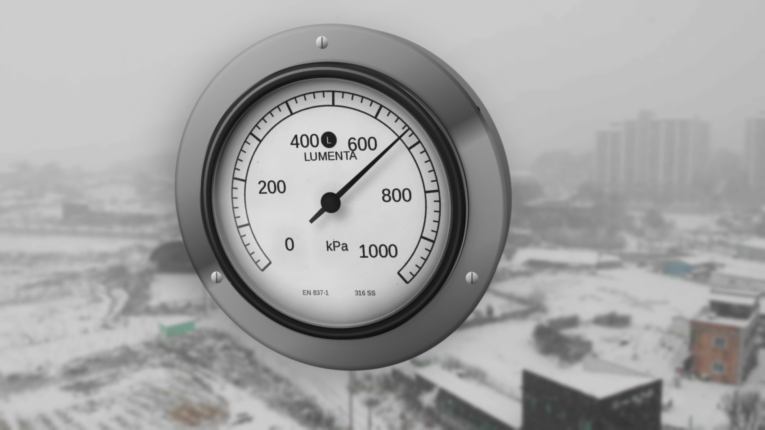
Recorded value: 670; kPa
